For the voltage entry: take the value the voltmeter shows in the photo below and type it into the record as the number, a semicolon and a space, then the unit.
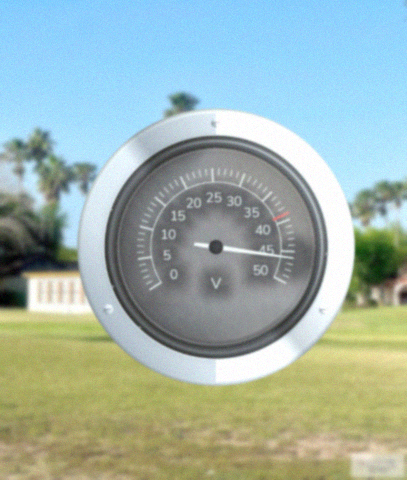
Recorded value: 46; V
